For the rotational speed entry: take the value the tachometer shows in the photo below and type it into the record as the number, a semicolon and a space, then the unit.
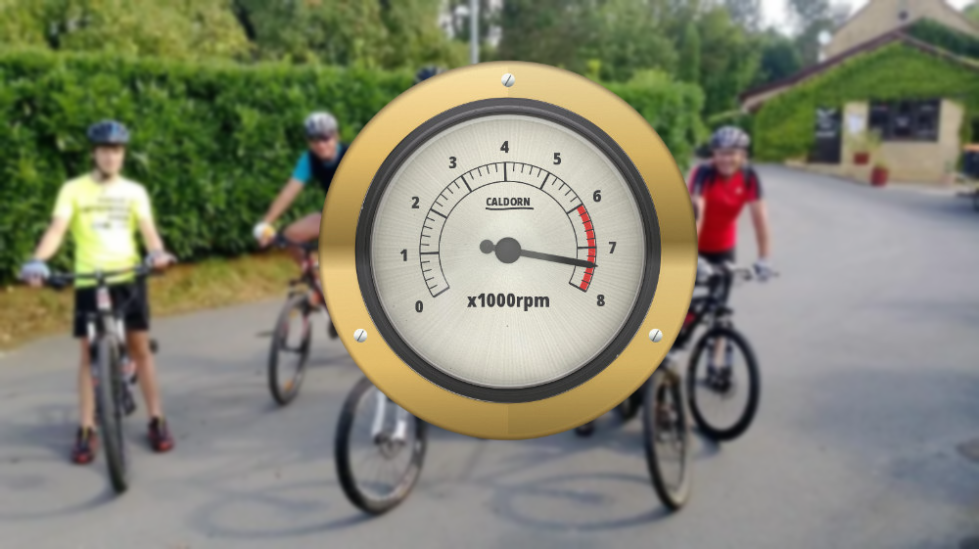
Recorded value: 7400; rpm
